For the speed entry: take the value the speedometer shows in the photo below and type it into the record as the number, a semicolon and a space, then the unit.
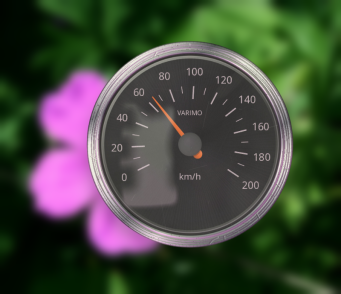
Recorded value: 65; km/h
